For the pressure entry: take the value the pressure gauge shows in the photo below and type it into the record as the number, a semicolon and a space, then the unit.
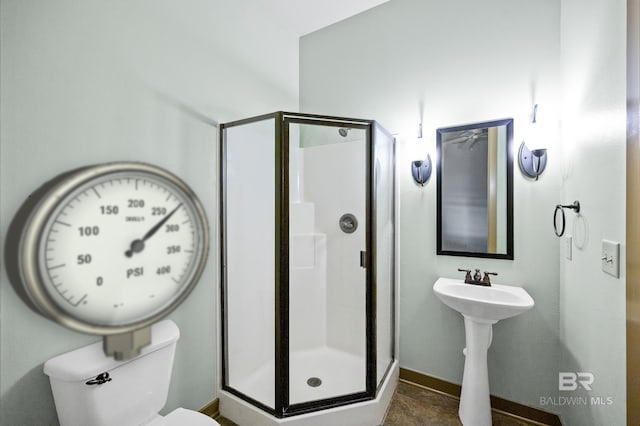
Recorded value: 270; psi
